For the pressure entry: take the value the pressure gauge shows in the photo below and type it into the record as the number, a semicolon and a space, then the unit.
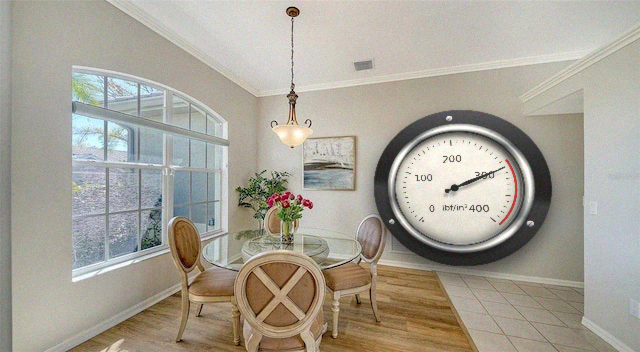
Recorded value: 300; psi
